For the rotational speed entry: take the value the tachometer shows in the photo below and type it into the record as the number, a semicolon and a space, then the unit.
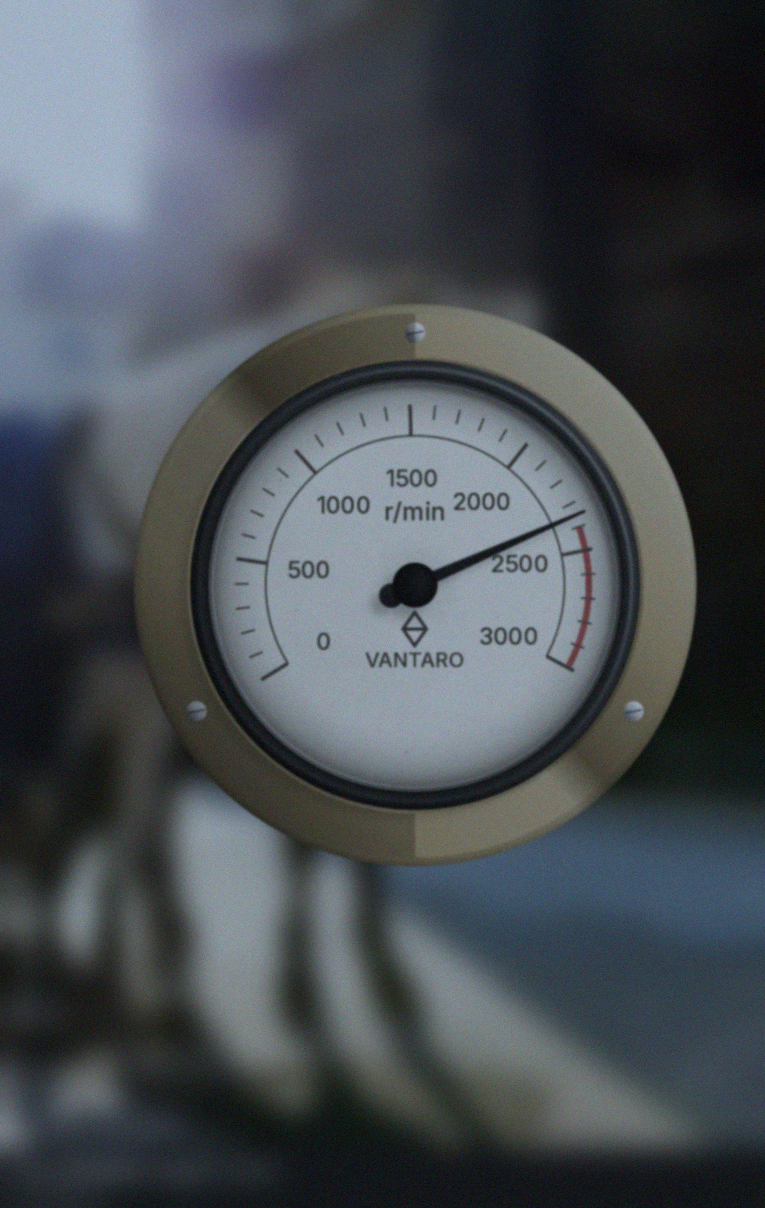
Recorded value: 2350; rpm
